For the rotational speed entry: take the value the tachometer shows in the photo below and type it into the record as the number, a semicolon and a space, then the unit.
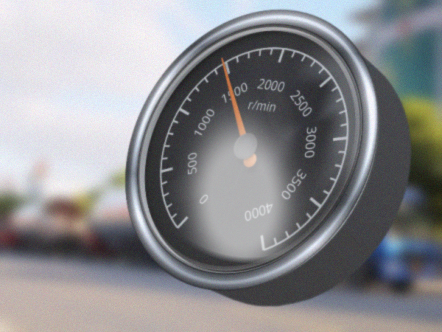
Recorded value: 1500; rpm
